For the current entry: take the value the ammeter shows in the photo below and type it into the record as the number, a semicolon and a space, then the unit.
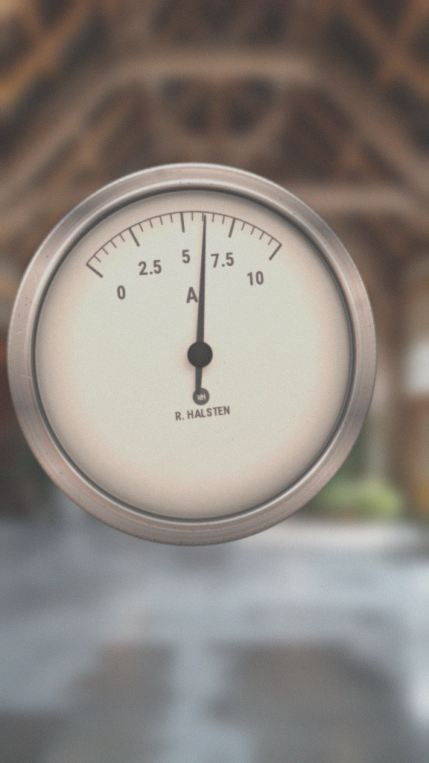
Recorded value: 6; A
